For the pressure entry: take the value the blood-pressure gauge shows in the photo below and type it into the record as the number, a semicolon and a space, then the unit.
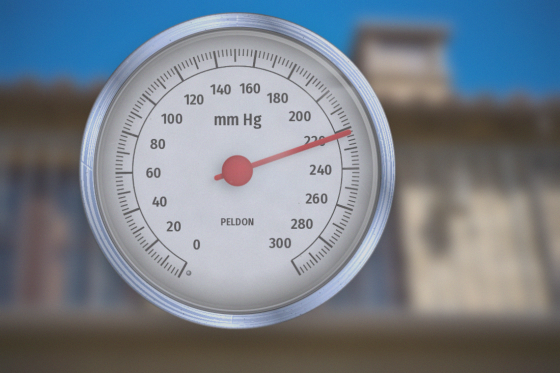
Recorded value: 222; mmHg
